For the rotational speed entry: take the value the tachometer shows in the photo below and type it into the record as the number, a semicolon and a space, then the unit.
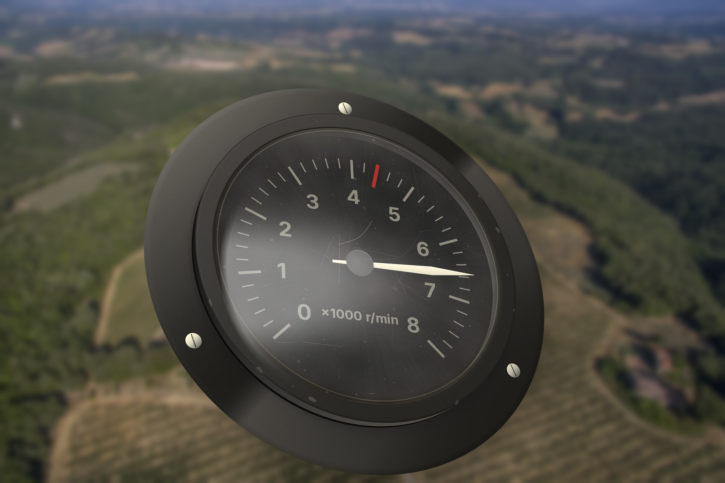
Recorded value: 6600; rpm
